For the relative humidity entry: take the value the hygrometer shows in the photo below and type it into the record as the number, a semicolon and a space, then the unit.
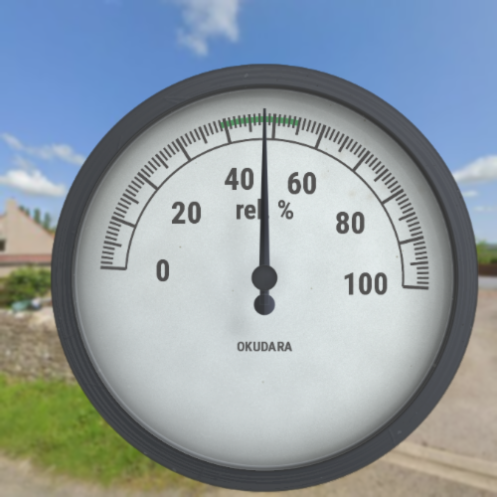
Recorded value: 48; %
